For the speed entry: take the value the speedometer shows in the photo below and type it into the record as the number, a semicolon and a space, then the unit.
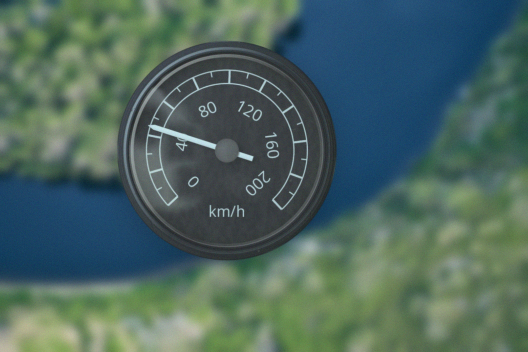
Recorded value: 45; km/h
